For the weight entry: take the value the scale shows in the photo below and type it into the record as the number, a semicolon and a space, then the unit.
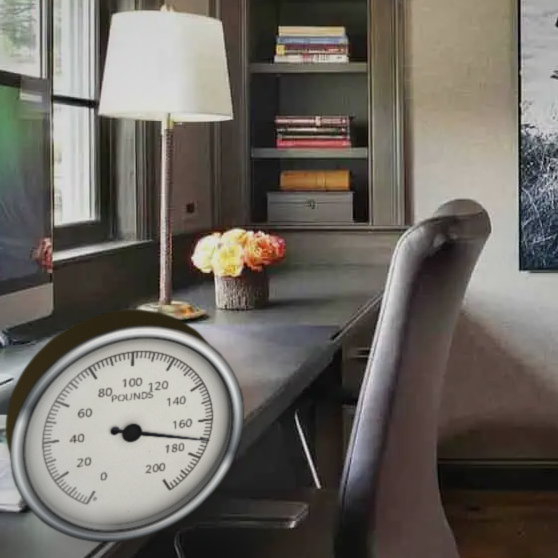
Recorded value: 170; lb
